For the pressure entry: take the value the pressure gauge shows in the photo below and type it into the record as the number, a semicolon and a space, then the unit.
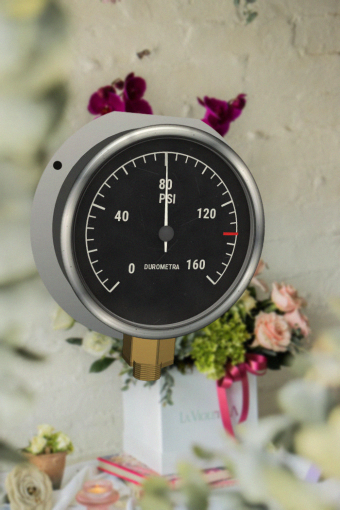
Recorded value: 80; psi
